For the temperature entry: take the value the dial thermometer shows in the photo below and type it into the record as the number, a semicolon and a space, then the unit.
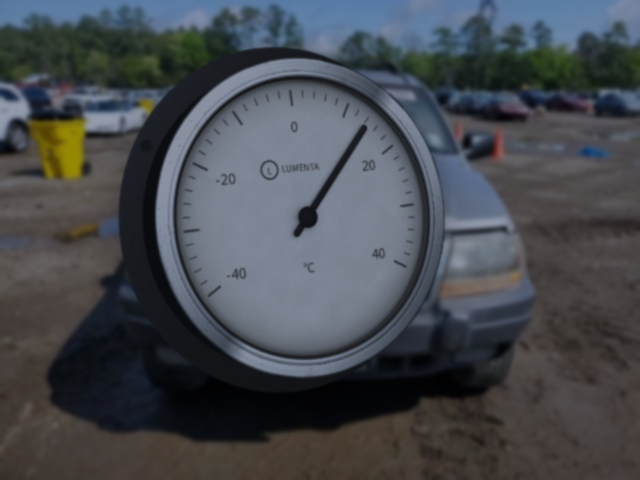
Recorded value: 14; °C
